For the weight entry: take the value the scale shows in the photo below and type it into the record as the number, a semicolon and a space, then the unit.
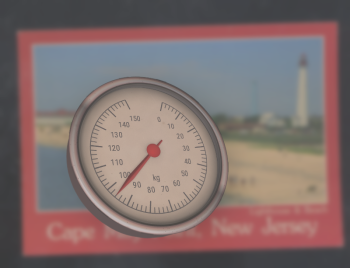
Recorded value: 96; kg
